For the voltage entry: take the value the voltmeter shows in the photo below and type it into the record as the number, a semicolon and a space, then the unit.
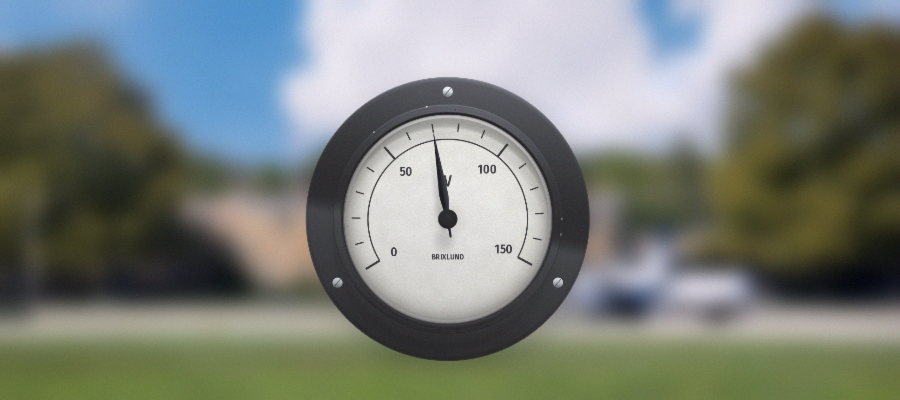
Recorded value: 70; V
